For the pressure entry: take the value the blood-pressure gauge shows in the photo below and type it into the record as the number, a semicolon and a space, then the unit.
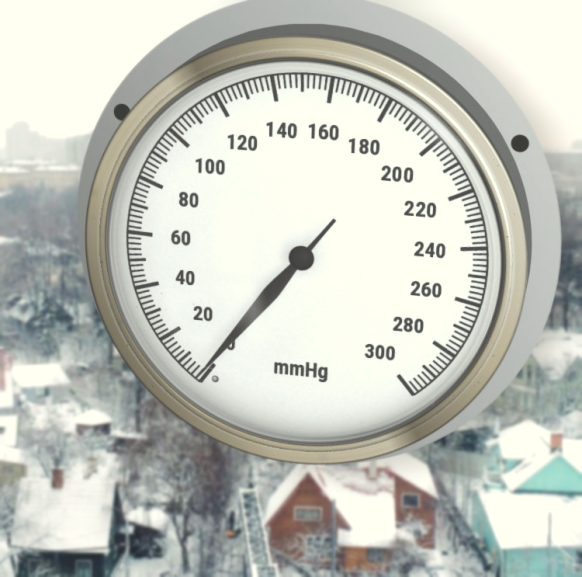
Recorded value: 2; mmHg
